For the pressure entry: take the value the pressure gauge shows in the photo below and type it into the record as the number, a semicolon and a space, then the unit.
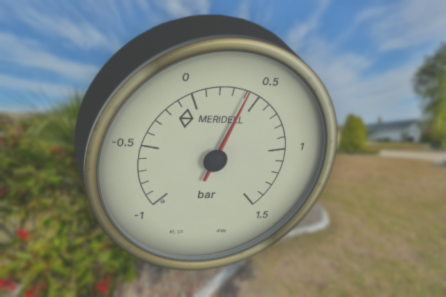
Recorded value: 0.4; bar
